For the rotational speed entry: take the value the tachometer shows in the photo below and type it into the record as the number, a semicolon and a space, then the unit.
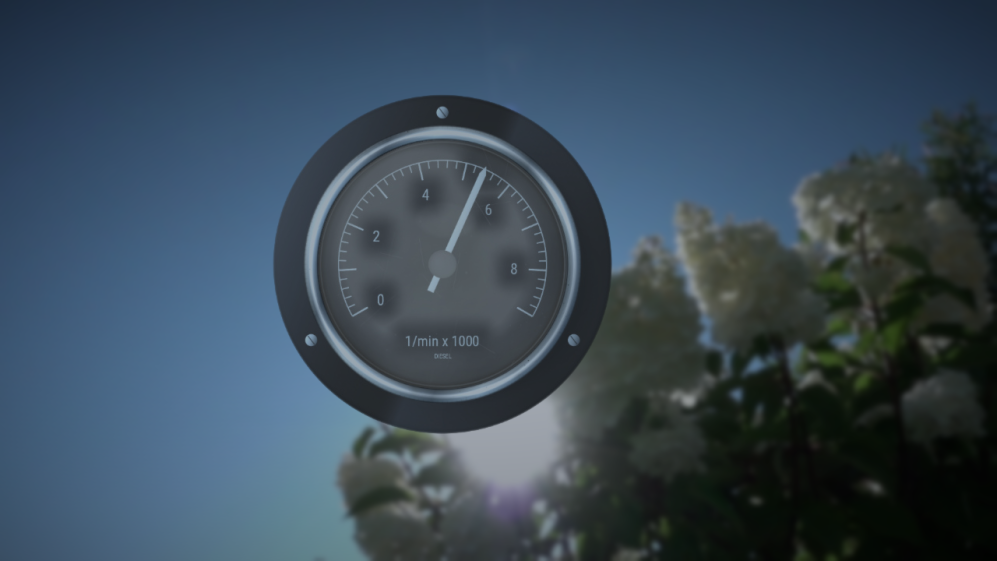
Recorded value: 5400; rpm
